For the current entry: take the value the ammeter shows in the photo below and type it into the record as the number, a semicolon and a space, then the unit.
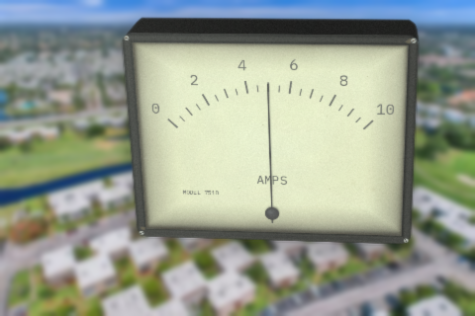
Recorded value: 5; A
